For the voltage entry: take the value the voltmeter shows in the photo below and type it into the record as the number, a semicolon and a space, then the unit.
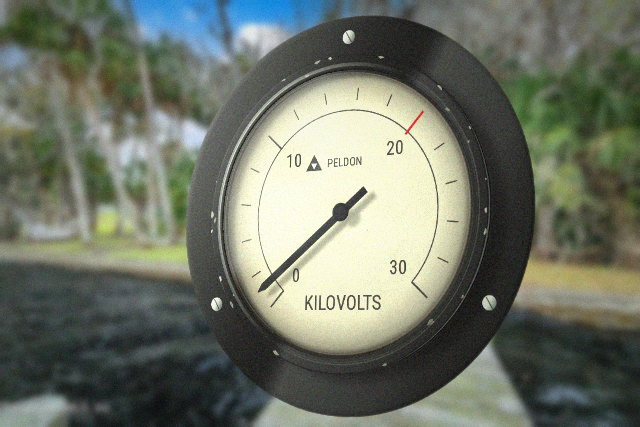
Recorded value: 1; kV
